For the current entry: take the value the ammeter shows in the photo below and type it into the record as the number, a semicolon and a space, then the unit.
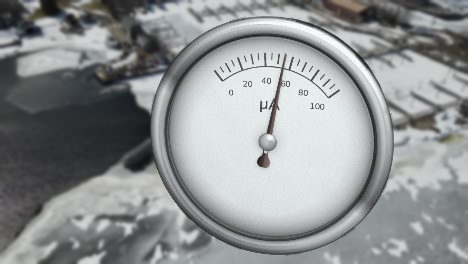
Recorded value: 55; µA
